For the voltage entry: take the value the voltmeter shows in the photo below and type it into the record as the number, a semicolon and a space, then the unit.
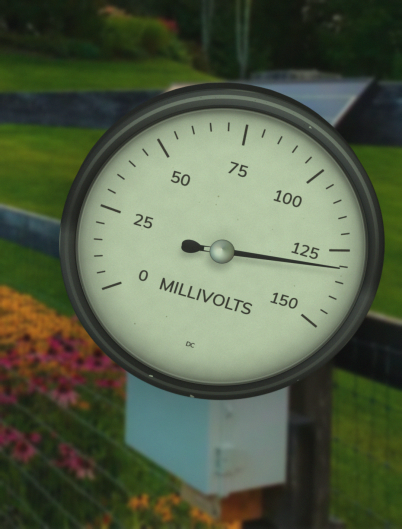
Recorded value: 130; mV
